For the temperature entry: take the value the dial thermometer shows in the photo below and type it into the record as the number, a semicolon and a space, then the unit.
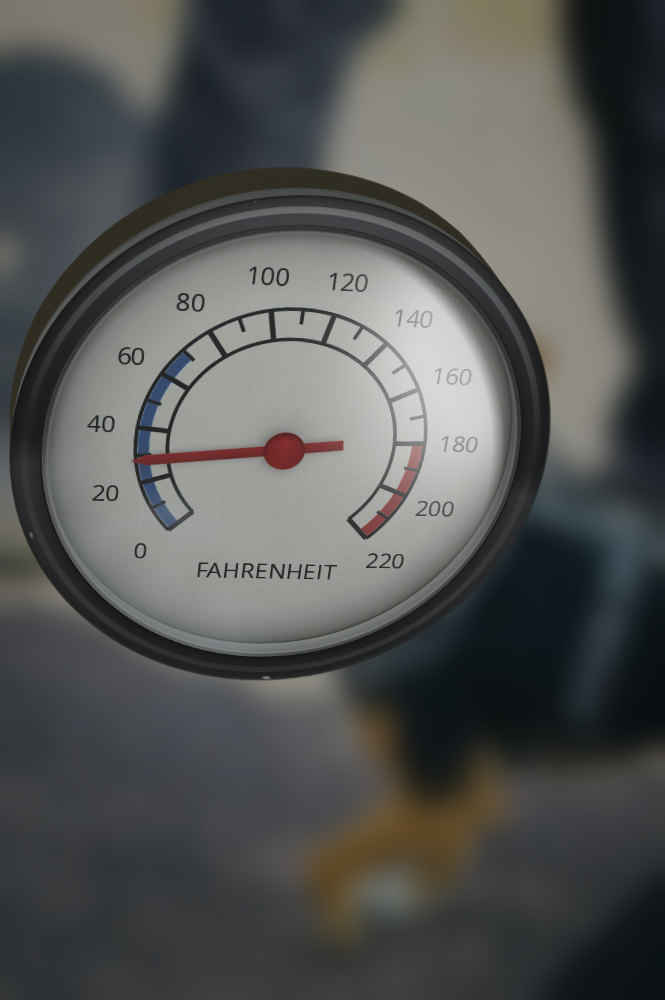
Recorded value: 30; °F
